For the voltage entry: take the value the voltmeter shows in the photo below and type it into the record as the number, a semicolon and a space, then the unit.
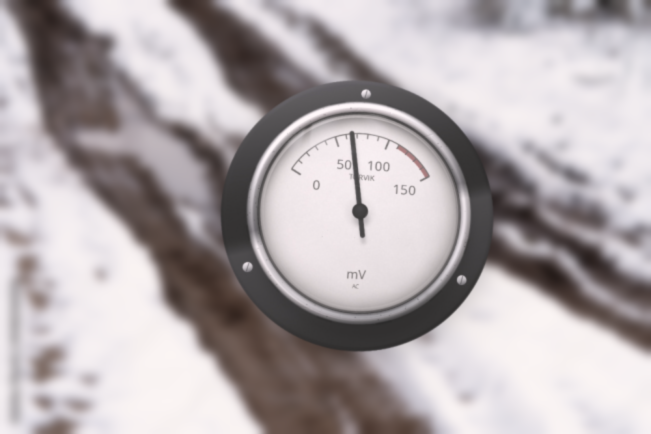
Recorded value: 65; mV
